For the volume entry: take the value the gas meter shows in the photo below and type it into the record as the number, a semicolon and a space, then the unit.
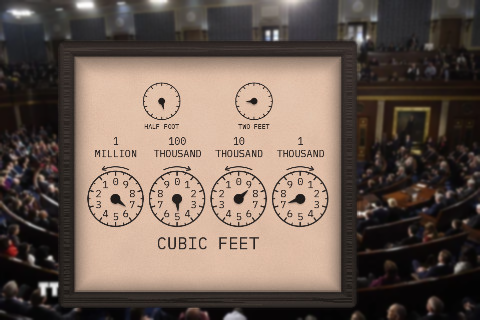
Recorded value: 648700; ft³
